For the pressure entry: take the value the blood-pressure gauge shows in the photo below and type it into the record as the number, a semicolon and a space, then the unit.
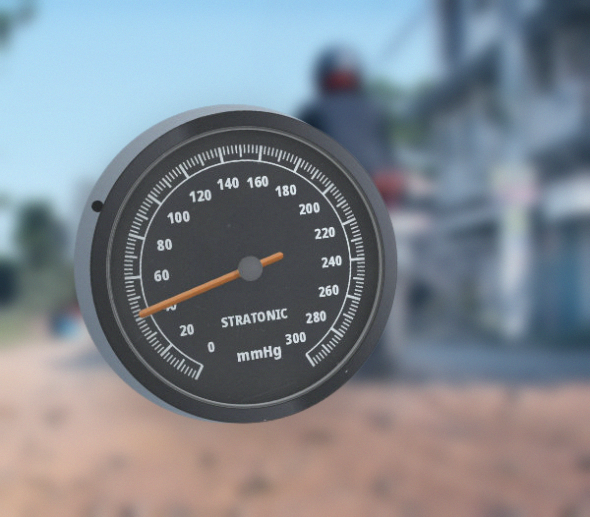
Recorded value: 42; mmHg
